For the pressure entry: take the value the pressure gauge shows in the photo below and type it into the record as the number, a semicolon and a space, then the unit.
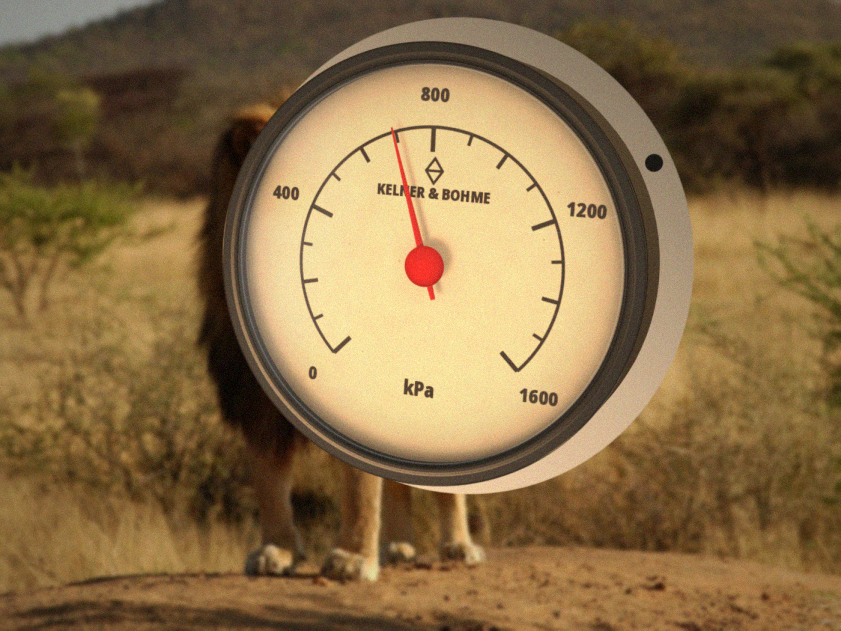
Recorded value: 700; kPa
